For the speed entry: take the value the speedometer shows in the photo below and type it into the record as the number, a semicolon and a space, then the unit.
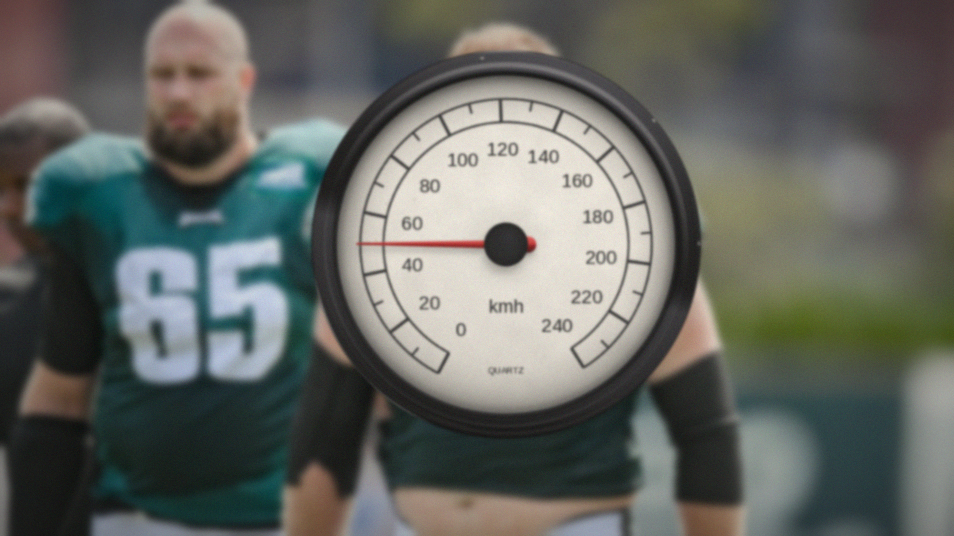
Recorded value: 50; km/h
